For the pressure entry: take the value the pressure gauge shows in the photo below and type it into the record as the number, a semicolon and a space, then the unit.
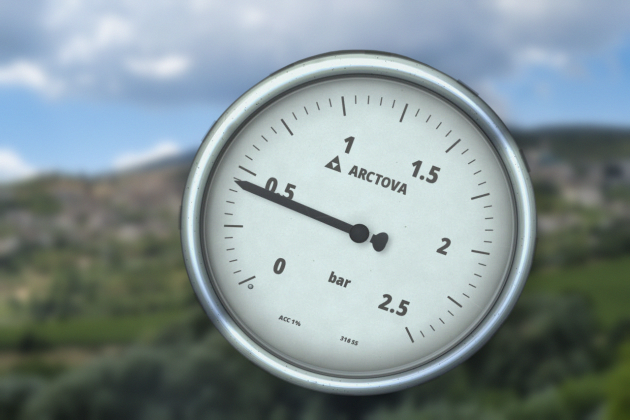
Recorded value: 0.45; bar
